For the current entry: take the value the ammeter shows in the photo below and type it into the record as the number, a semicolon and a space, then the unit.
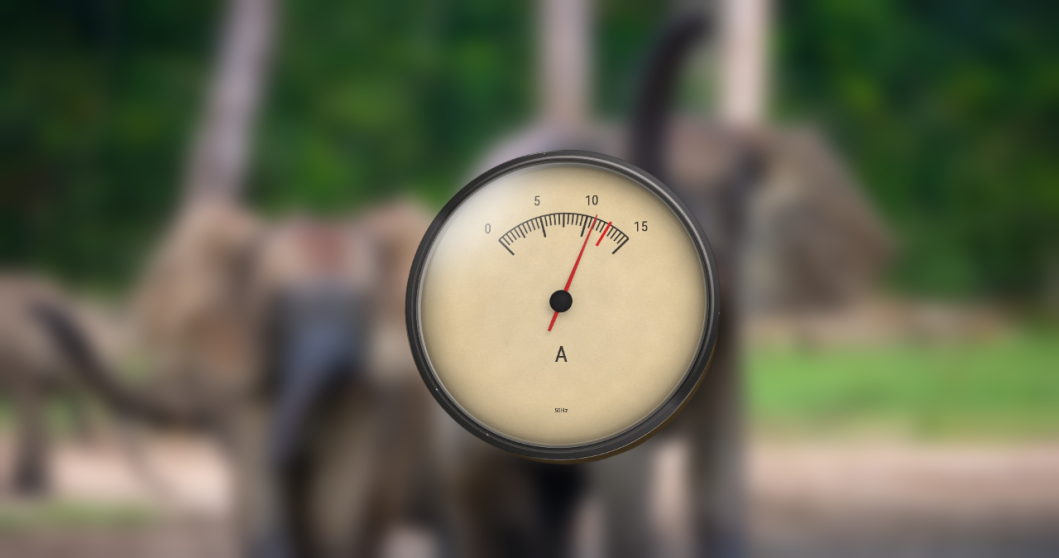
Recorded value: 11; A
